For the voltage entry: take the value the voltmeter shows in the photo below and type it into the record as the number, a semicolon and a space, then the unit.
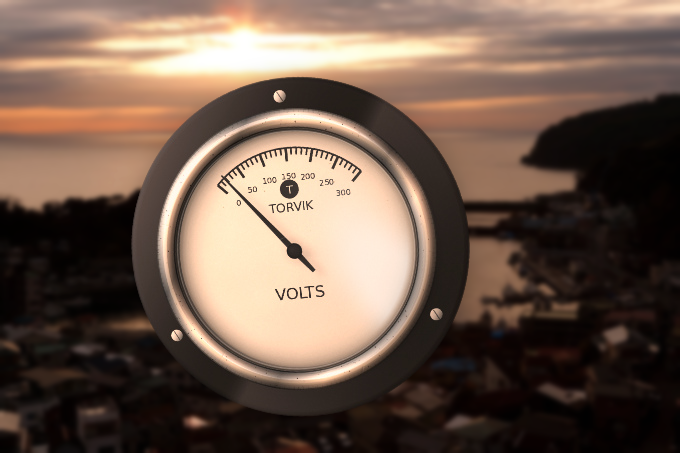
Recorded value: 20; V
